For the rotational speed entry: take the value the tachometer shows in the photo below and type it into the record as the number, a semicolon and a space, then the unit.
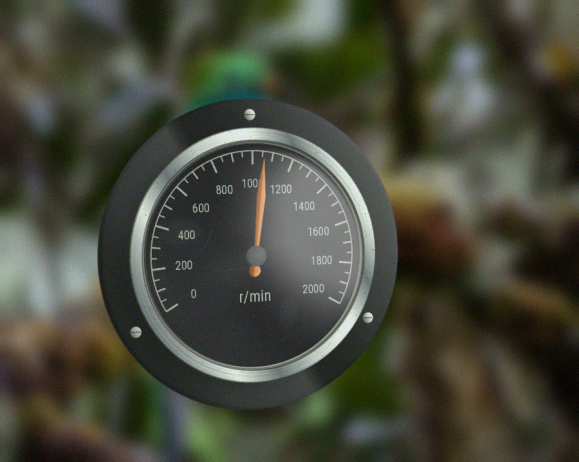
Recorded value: 1050; rpm
